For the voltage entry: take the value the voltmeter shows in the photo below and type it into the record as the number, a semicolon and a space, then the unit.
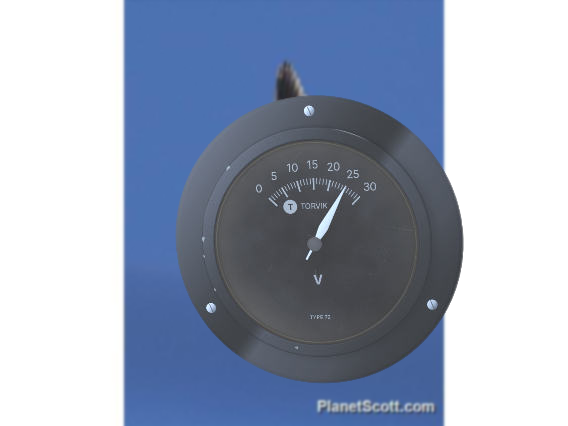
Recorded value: 25; V
